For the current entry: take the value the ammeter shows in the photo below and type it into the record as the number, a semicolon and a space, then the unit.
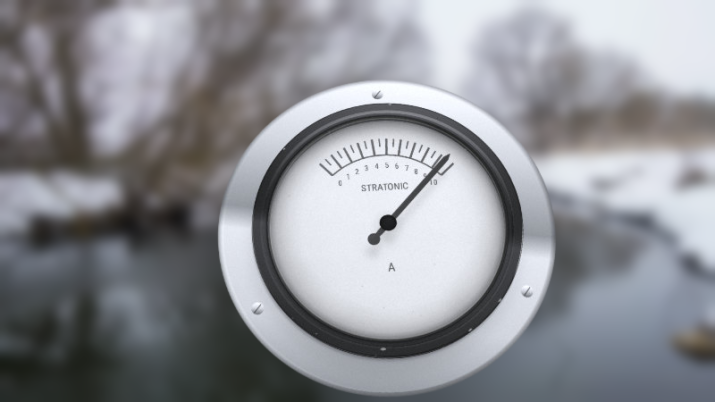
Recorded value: 9.5; A
